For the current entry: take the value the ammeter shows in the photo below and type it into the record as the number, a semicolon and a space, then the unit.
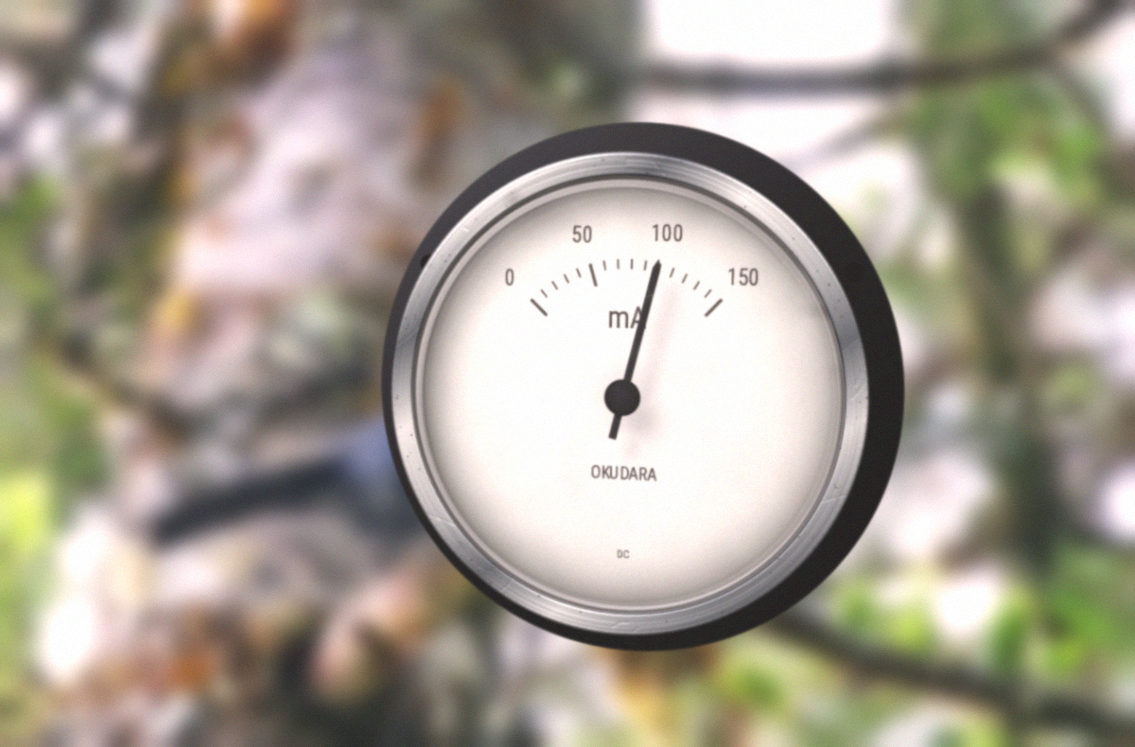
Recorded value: 100; mA
